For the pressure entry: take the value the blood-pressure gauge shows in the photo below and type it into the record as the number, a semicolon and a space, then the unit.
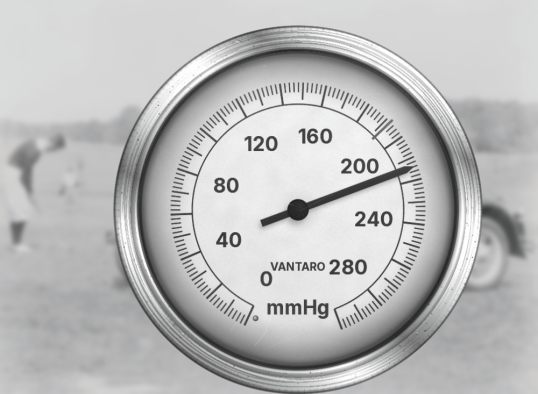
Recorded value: 214; mmHg
